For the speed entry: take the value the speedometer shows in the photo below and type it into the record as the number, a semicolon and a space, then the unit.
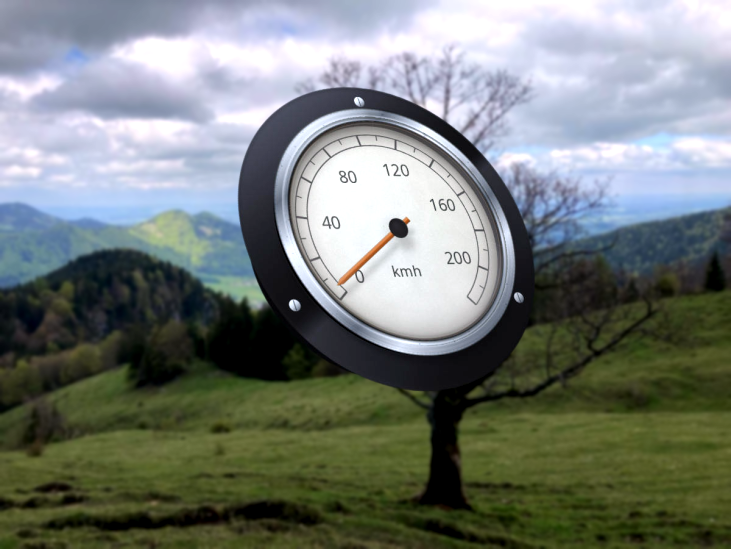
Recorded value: 5; km/h
